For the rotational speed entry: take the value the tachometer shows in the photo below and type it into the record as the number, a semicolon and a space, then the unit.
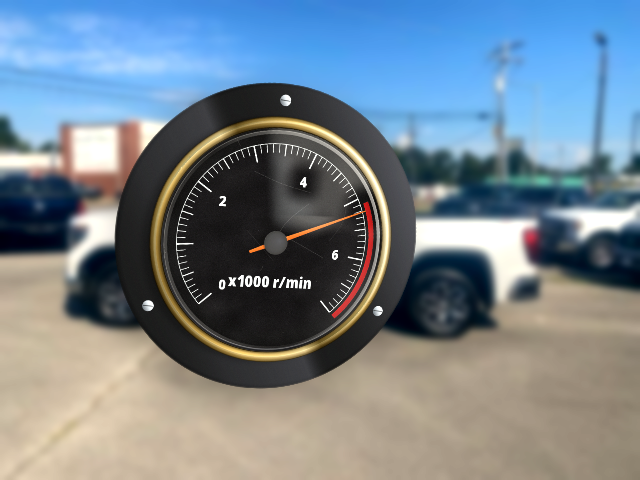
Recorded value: 5200; rpm
